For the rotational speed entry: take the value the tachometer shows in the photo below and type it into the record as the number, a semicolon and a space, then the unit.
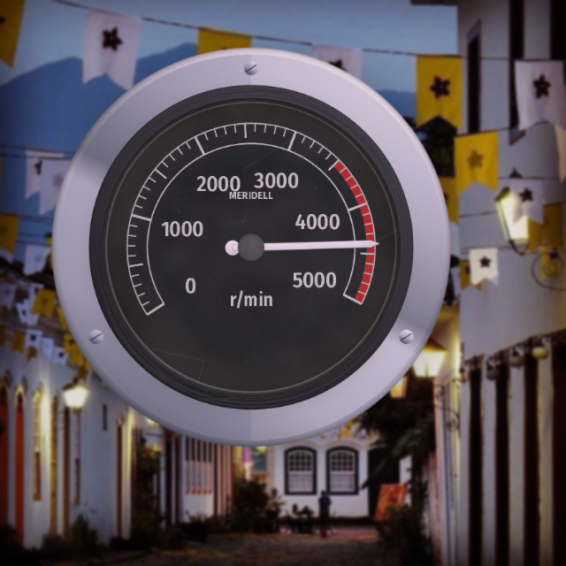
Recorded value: 4400; rpm
